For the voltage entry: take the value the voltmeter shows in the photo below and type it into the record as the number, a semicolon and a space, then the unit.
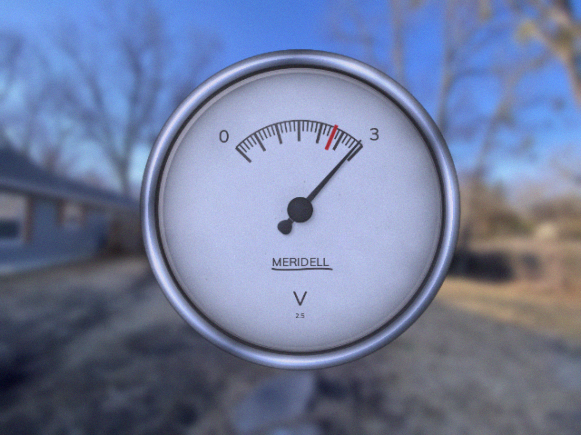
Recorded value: 2.9; V
